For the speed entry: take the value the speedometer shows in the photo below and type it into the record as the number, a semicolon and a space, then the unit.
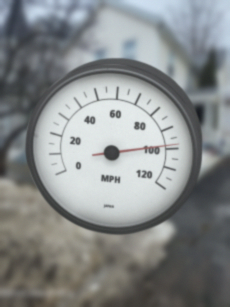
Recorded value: 97.5; mph
